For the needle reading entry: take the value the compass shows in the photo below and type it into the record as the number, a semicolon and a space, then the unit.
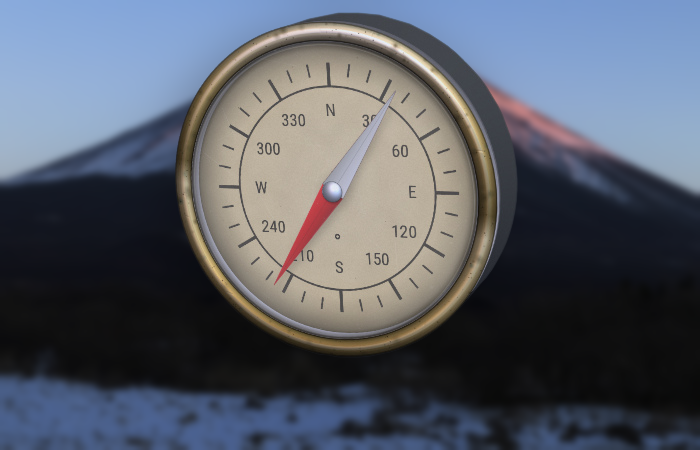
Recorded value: 215; °
